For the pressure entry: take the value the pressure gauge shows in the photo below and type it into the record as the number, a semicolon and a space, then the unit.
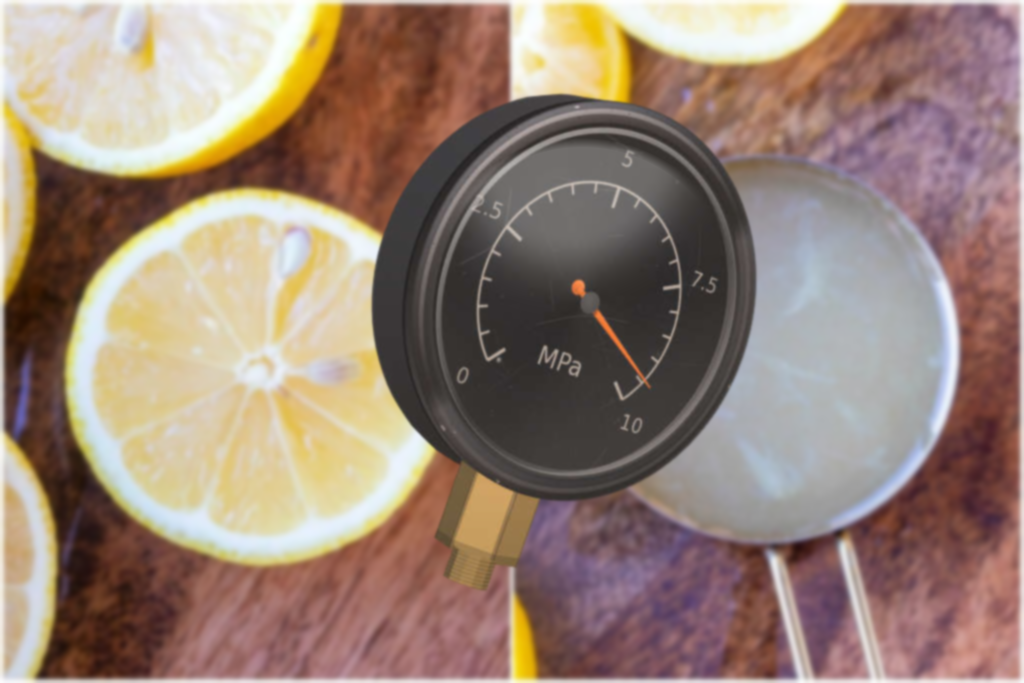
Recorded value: 9.5; MPa
